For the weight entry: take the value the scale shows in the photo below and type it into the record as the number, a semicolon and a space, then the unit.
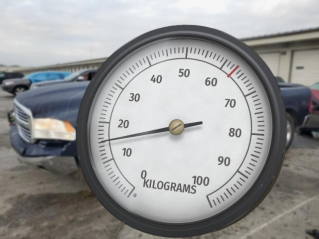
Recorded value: 15; kg
